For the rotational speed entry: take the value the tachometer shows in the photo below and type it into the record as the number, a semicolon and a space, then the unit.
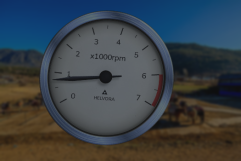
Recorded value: 750; rpm
